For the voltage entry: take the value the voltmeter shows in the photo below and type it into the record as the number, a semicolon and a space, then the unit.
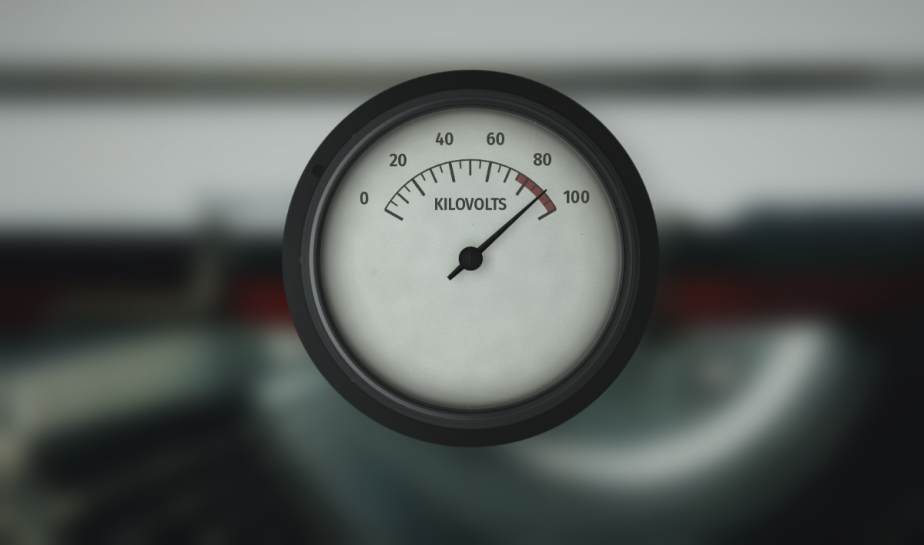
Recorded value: 90; kV
